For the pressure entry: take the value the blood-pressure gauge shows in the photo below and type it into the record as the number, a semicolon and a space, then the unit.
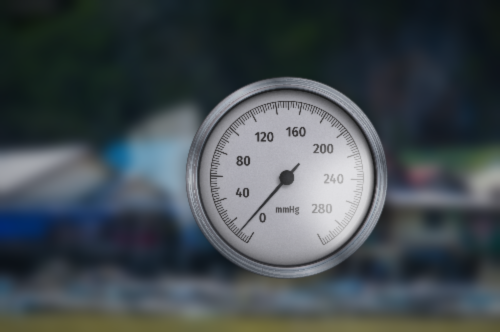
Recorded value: 10; mmHg
